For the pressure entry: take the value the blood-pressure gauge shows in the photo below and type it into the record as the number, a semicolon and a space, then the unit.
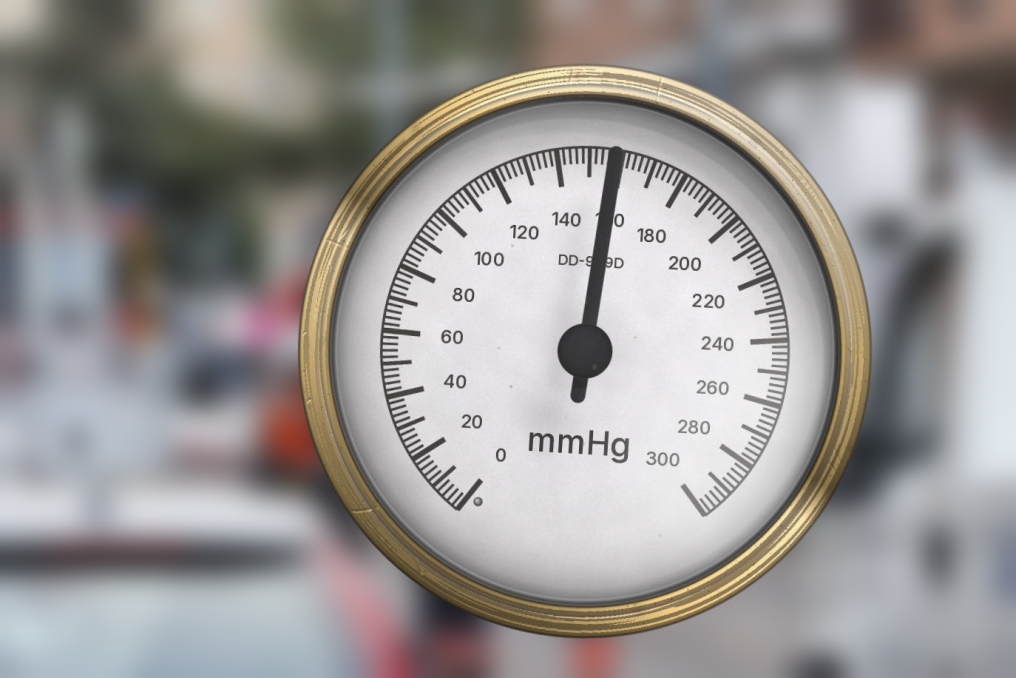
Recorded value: 158; mmHg
